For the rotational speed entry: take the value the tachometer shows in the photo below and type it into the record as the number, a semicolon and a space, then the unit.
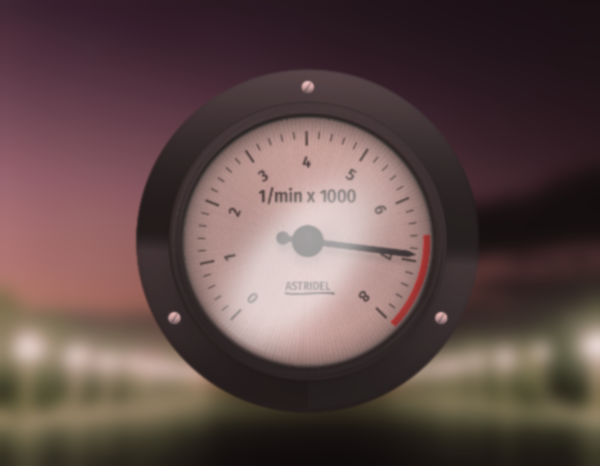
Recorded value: 6900; rpm
